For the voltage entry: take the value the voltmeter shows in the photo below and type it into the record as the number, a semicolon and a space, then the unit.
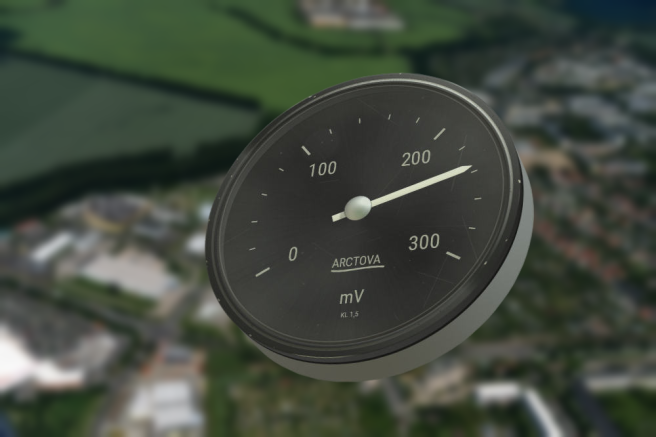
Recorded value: 240; mV
